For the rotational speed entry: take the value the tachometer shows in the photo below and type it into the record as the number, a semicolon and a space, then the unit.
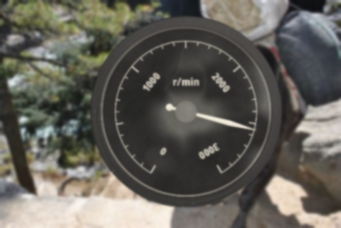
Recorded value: 2550; rpm
